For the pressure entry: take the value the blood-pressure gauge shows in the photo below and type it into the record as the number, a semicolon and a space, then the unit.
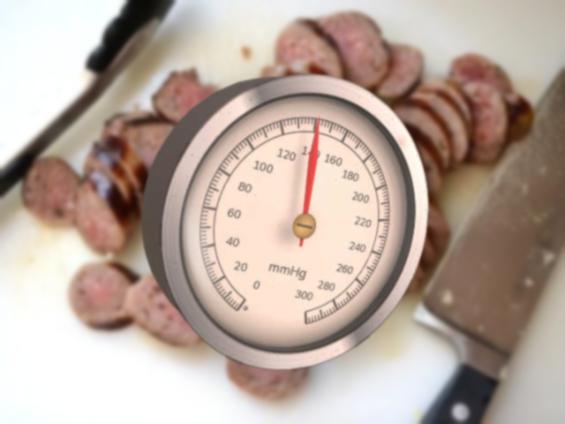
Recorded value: 140; mmHg
